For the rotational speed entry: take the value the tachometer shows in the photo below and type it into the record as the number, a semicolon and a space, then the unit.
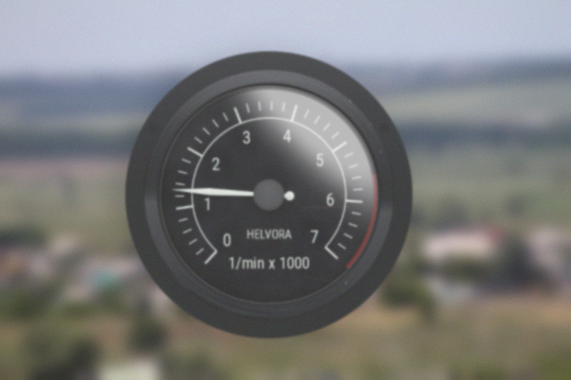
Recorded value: 1300; rpm
